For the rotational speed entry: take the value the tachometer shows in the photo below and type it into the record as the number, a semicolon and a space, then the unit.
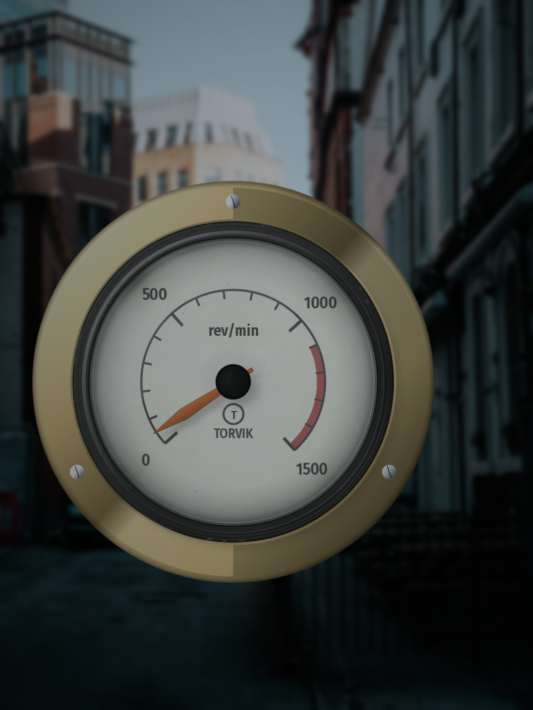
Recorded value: 50; rpm
